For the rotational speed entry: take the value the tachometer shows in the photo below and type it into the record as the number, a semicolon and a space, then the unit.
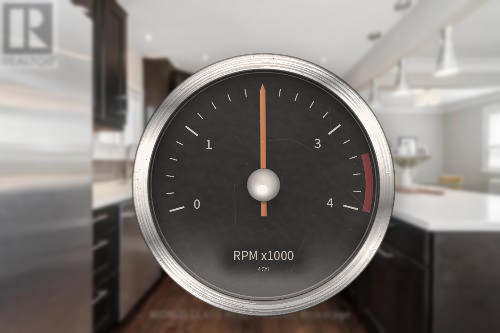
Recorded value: 2000; rpm
